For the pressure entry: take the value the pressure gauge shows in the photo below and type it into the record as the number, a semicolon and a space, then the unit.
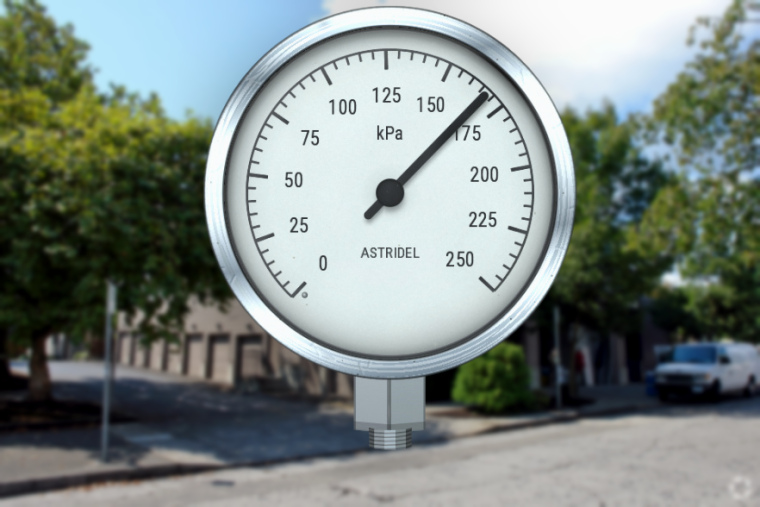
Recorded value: 167.5; kPa
